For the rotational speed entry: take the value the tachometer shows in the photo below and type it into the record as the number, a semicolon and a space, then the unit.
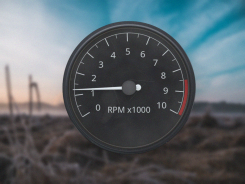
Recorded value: 1250; rpm
